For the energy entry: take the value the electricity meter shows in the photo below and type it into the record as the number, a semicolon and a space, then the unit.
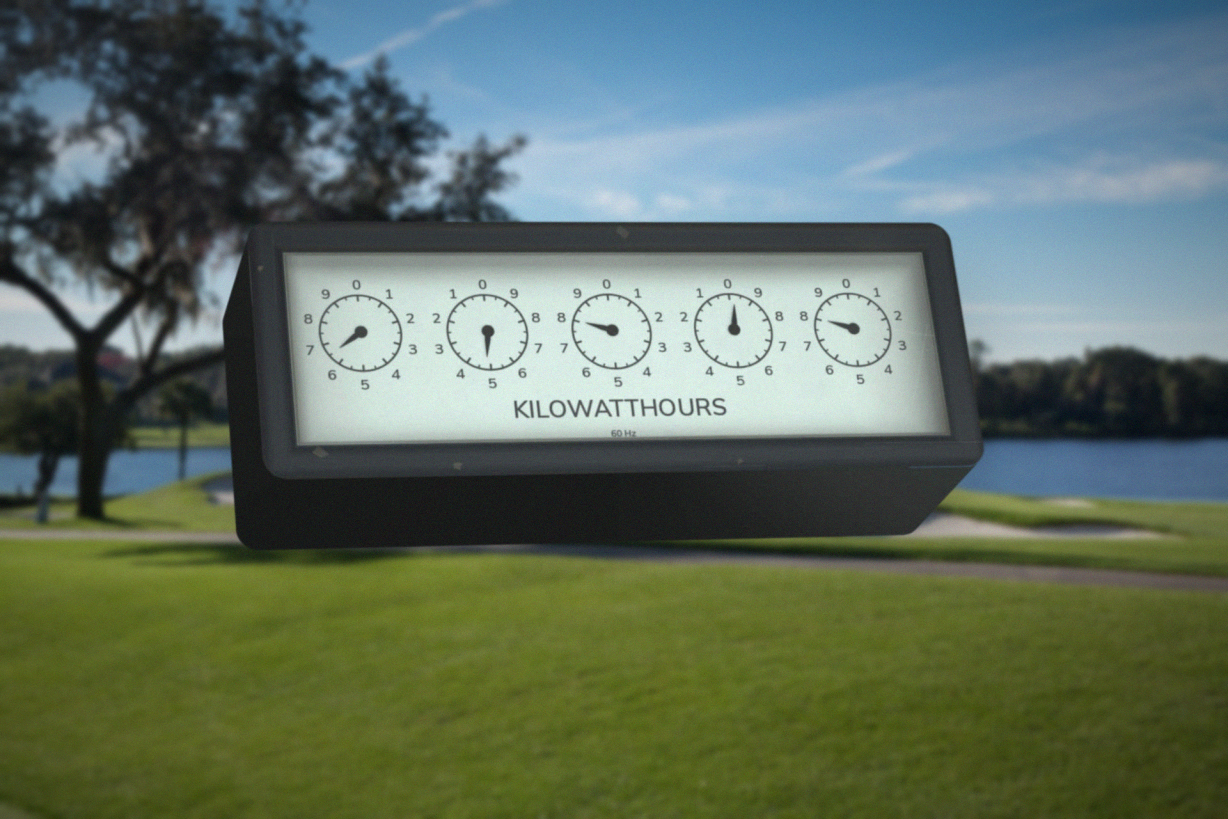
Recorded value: 64798; kWh
